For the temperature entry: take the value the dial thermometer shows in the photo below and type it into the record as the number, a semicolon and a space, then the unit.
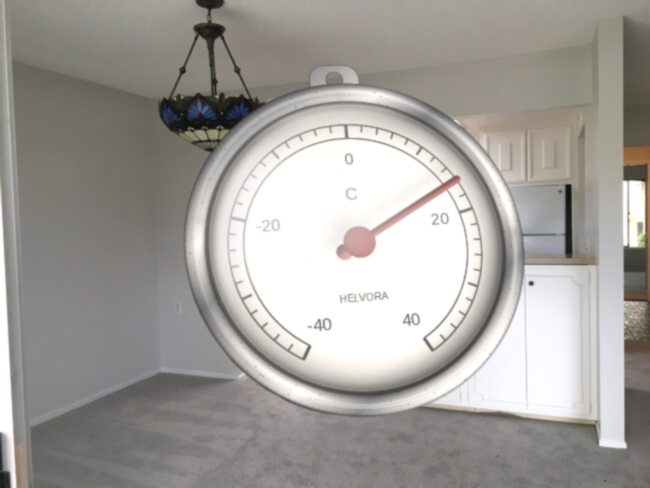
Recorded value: 16; °C
